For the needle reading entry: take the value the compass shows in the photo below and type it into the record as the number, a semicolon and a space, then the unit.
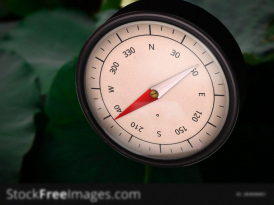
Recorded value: 235; °
